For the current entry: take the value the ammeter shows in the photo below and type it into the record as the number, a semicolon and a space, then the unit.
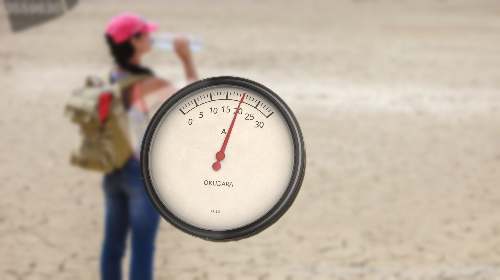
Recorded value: 20; A
